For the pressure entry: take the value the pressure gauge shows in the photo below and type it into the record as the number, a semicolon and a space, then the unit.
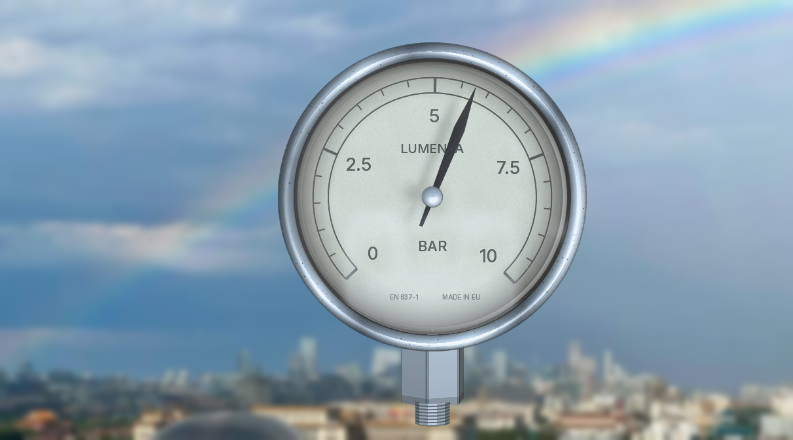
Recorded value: 5.75; bar
